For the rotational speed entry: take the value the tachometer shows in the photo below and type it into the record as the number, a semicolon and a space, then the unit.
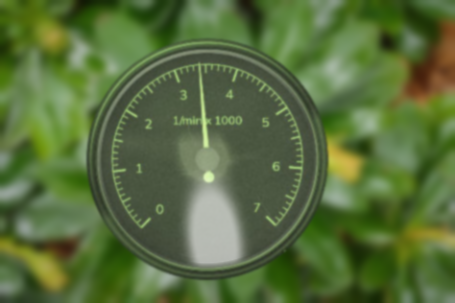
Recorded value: 3400; rpm
